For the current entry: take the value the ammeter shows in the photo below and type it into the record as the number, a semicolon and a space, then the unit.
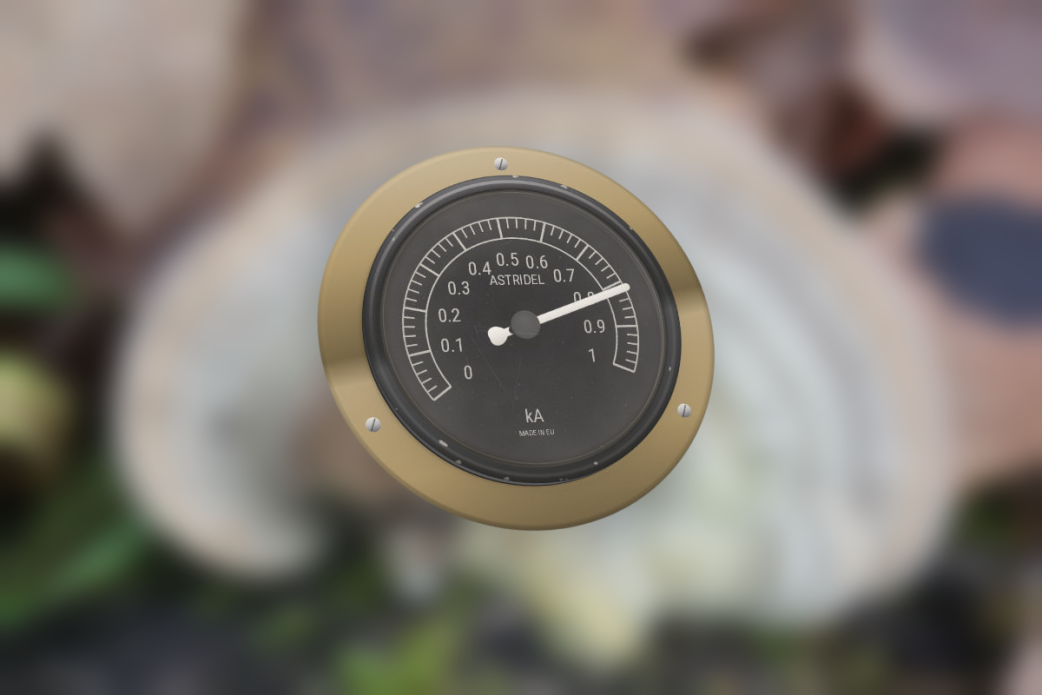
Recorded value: 0.82; kA
